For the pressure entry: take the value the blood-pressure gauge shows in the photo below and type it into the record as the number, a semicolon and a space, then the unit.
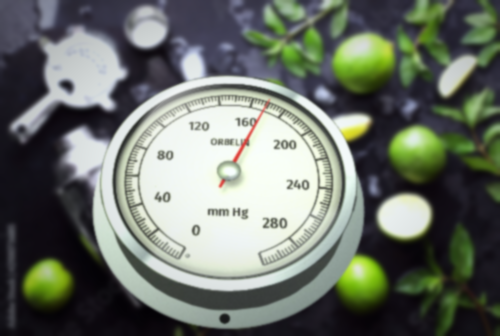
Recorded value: 170; mmHg
